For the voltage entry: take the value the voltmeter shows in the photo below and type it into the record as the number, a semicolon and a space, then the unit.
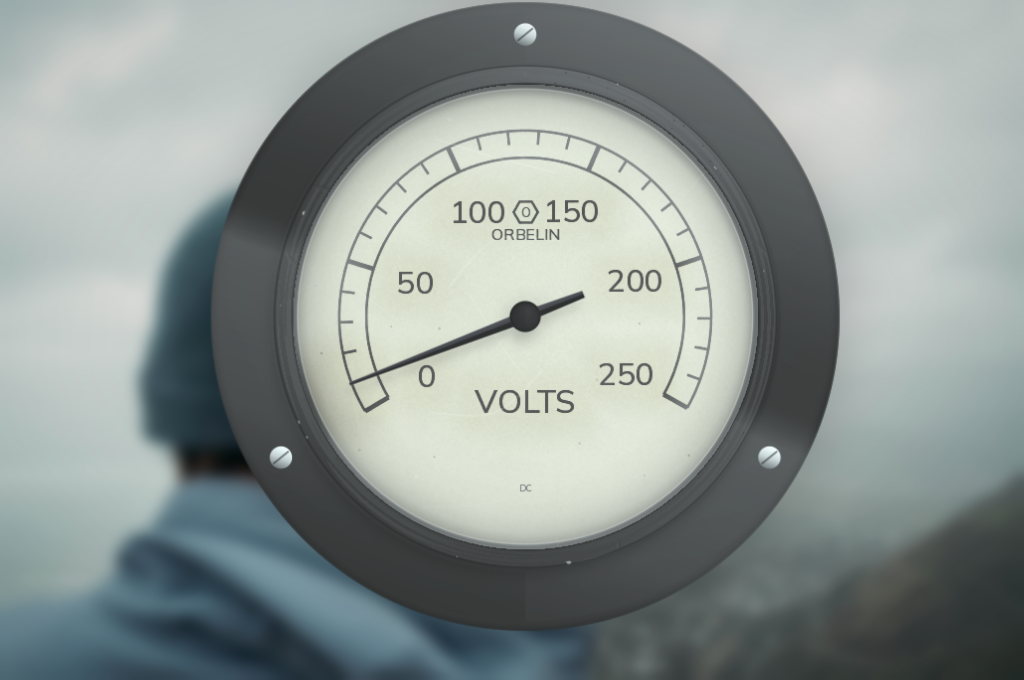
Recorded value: 10; V
